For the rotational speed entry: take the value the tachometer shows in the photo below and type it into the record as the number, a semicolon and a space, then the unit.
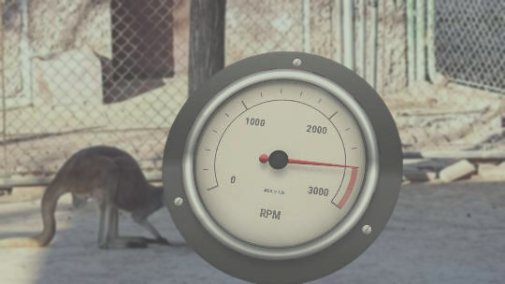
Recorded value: 2600; rpm
